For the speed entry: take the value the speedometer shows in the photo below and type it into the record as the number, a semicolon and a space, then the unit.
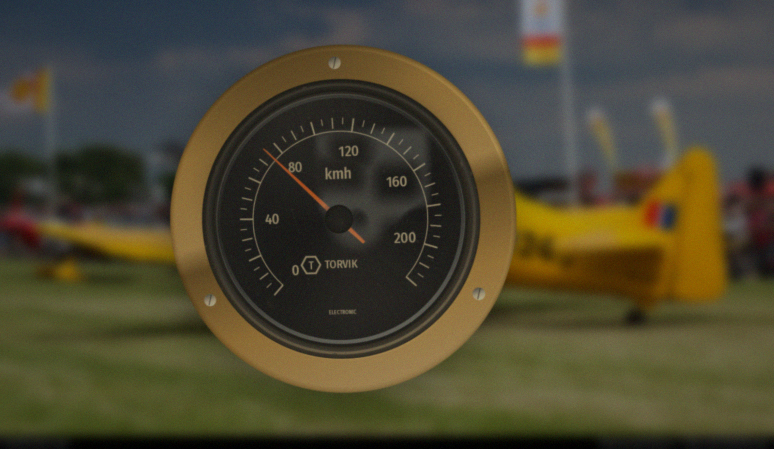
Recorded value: 75; km/h
